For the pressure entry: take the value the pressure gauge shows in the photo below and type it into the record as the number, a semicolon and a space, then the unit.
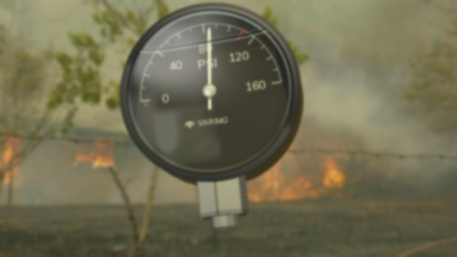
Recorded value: 85; psi
